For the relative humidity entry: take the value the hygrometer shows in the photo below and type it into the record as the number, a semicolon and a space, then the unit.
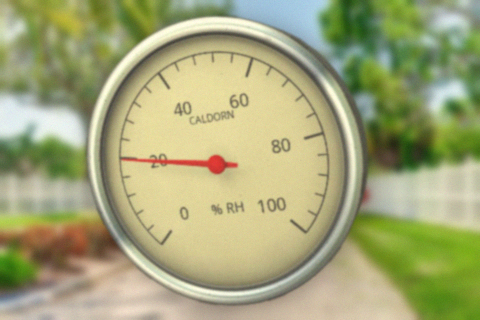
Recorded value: 20; %
